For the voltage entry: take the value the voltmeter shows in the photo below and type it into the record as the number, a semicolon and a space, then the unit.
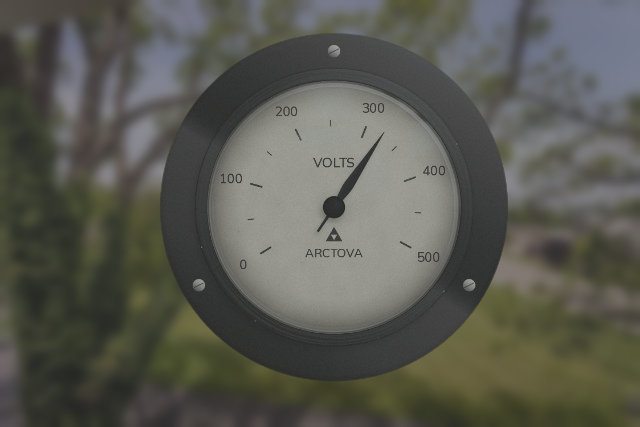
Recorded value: 325; V
